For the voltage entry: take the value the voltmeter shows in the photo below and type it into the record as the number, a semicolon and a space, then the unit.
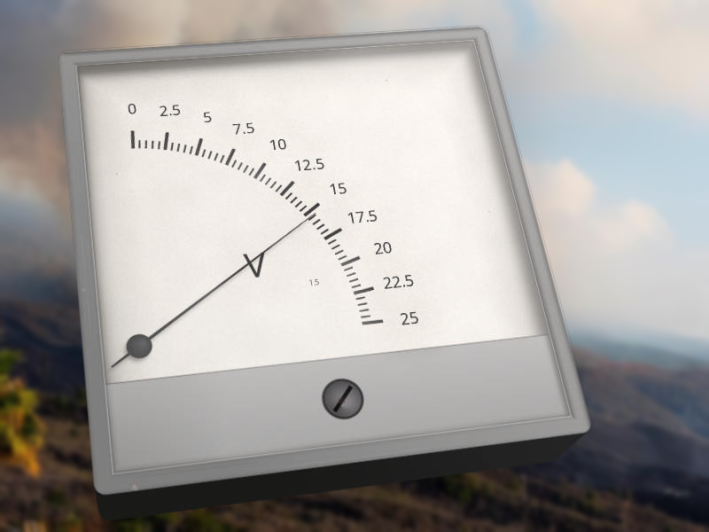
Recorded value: 15.5; V
